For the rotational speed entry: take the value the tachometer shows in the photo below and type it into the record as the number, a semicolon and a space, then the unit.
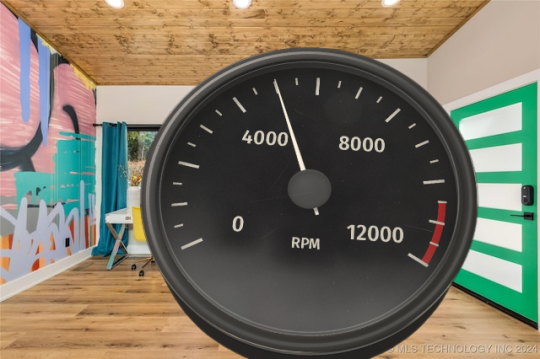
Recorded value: 5000; rpm
